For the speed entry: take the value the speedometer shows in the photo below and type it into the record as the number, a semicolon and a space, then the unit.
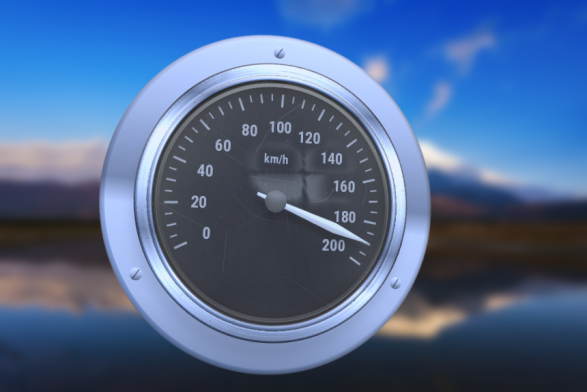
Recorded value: 190; km/h
